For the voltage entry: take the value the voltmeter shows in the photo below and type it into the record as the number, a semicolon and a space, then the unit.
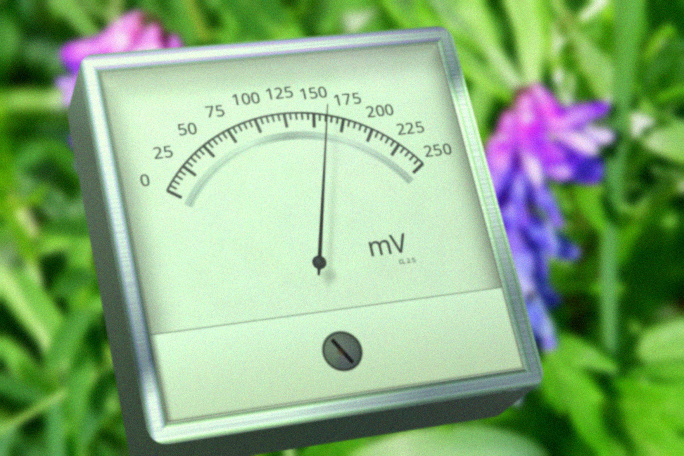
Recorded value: 160; mV
